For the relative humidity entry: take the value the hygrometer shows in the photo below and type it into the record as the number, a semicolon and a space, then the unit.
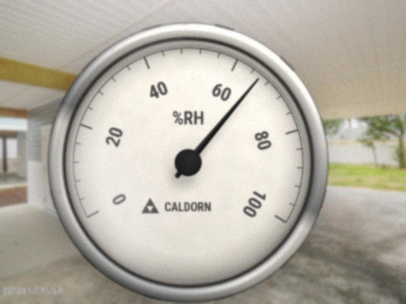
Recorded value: 66; %
